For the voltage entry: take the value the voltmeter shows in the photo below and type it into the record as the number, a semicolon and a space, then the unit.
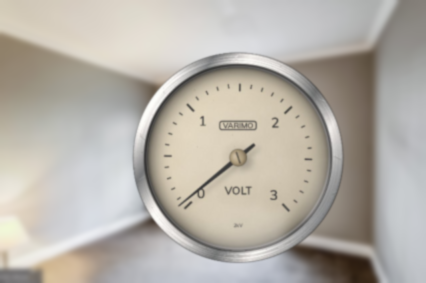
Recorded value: 0.05; V
